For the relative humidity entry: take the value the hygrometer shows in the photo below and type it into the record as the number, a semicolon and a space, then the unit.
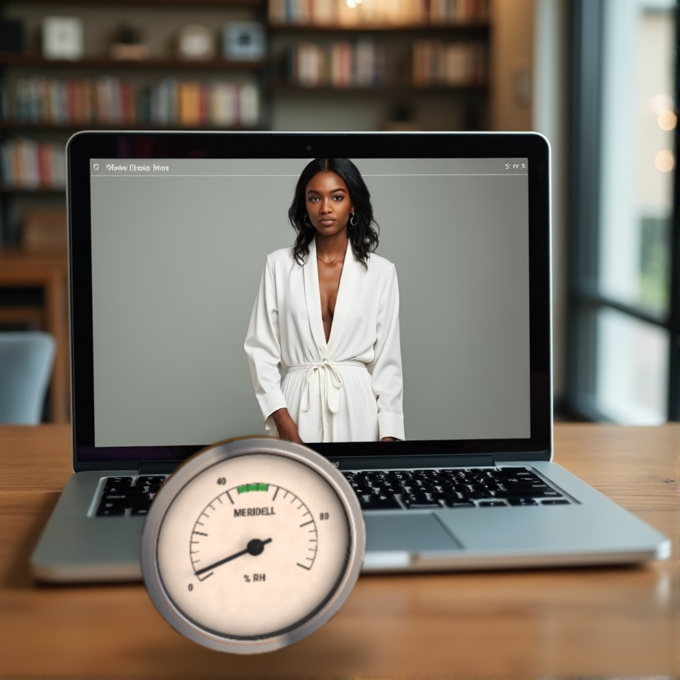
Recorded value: 4; %
